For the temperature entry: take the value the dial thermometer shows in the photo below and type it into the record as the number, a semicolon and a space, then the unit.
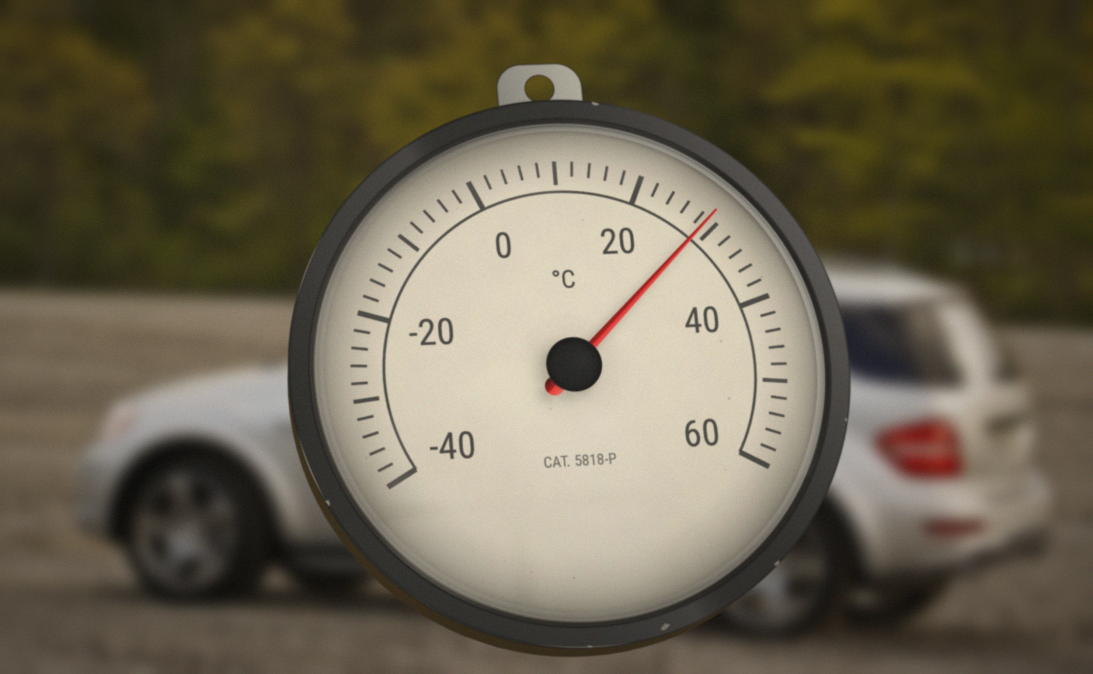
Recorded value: 29; °C
